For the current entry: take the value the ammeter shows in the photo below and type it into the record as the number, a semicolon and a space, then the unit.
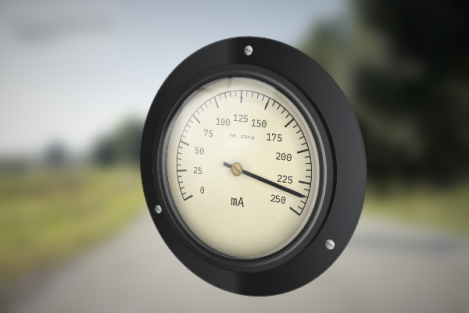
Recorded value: 235; mA
